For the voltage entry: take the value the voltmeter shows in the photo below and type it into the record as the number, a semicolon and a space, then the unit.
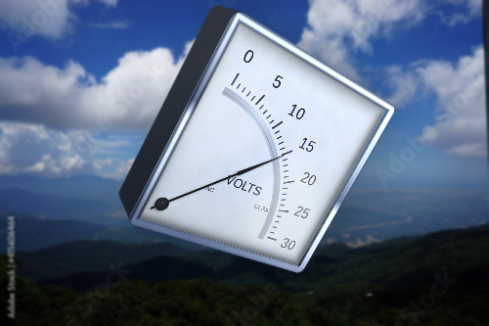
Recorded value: 15; V
